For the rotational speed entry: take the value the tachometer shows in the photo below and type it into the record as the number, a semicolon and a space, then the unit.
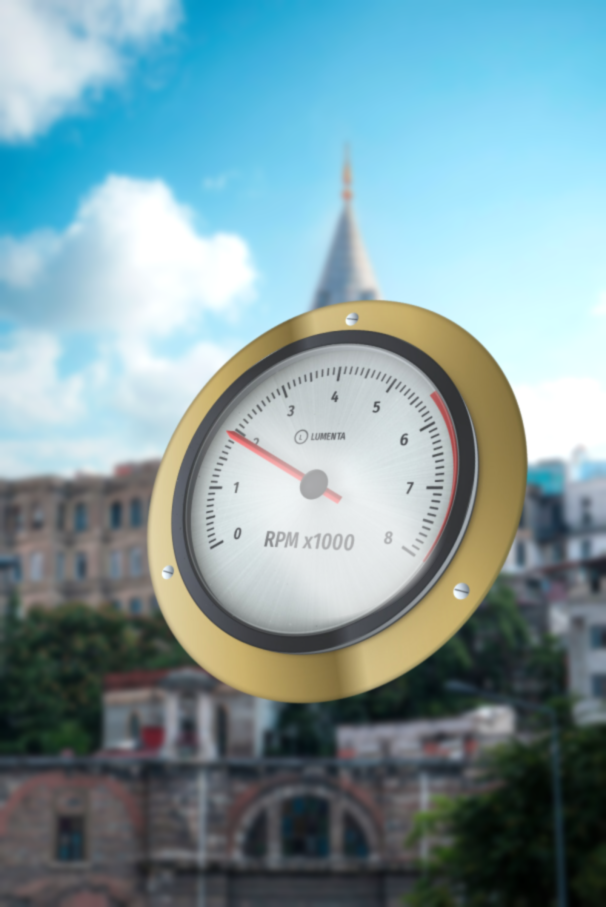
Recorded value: 1900; rpm
